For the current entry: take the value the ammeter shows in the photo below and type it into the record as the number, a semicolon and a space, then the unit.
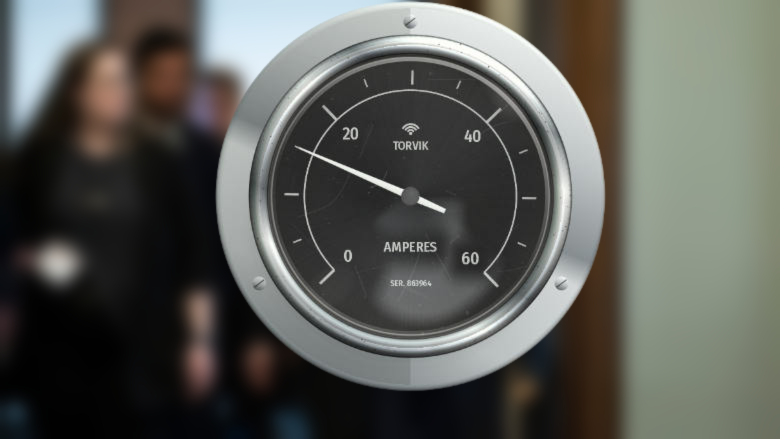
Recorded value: 15; A
